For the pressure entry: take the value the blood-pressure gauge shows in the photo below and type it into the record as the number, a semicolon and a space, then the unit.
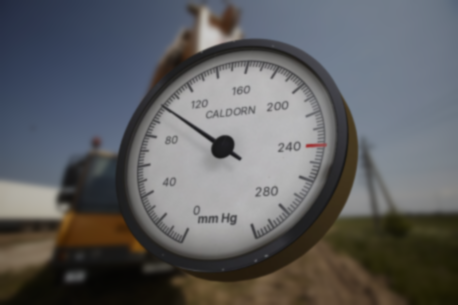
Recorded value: 100; mmHg
